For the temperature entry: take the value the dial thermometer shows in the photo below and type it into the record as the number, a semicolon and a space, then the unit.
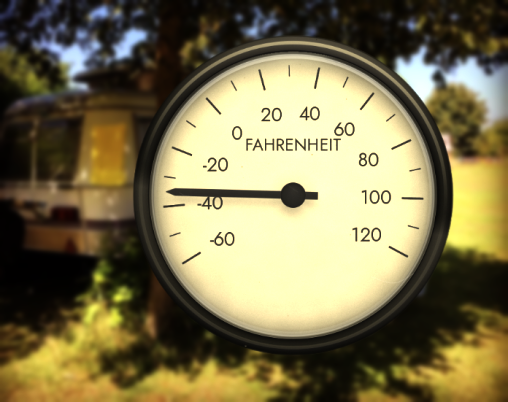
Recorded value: -35; °F
